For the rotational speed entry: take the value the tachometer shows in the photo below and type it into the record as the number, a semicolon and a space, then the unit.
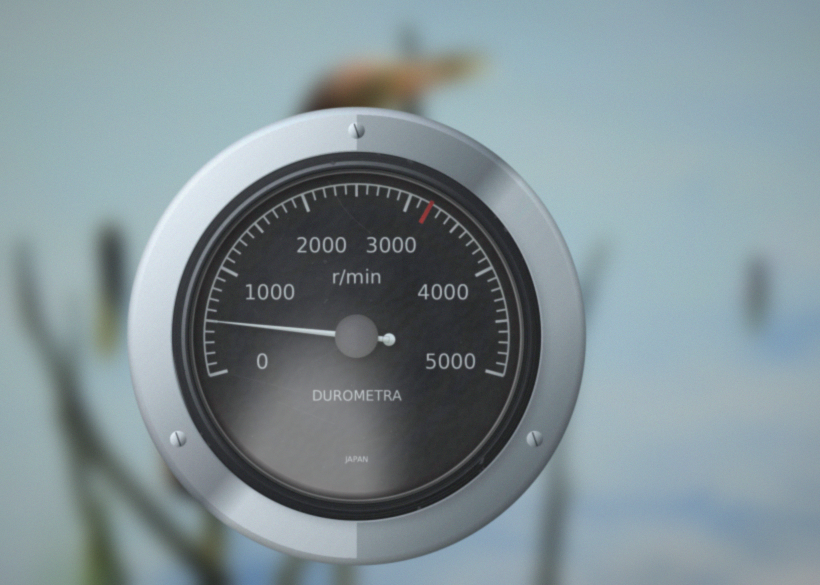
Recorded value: 500; rpm
